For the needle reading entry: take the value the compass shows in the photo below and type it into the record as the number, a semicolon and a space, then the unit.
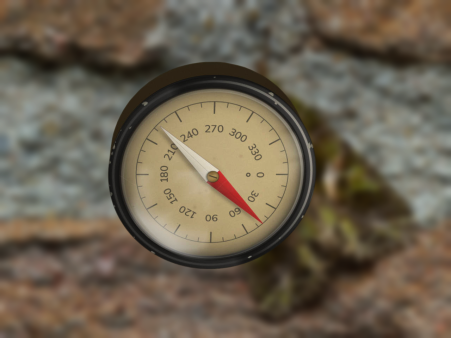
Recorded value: 45; °
